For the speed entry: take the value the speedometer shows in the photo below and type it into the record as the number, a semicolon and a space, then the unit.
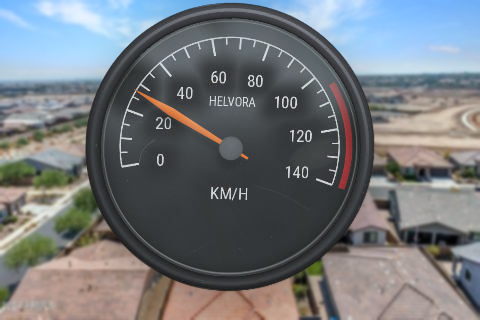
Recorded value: 27.5; km/h
